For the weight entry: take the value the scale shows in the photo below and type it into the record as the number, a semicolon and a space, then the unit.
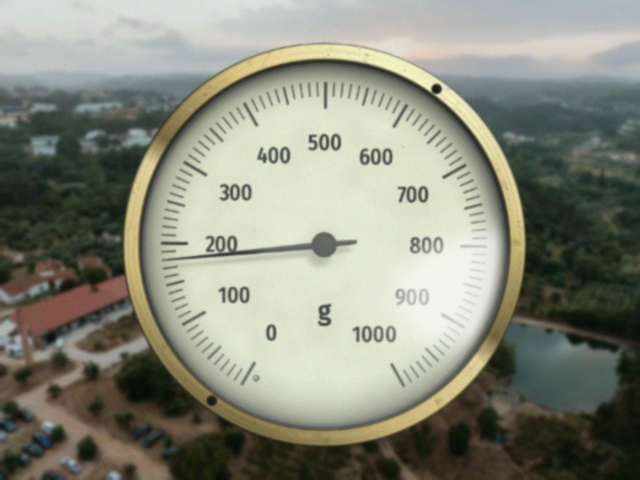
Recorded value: 180; g
